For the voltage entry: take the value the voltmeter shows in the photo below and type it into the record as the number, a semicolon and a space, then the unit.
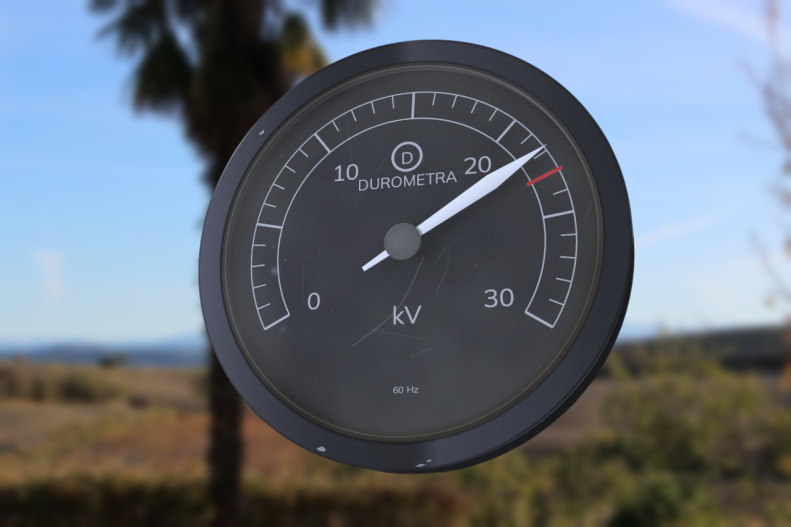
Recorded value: 22; kV
